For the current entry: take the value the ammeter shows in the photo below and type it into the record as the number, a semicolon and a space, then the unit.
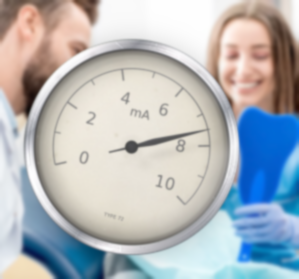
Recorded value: 7.5; mA
